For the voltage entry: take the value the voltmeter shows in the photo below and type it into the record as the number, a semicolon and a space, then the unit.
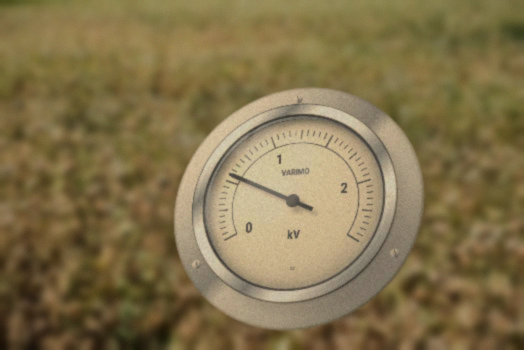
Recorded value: 0.55; kV
